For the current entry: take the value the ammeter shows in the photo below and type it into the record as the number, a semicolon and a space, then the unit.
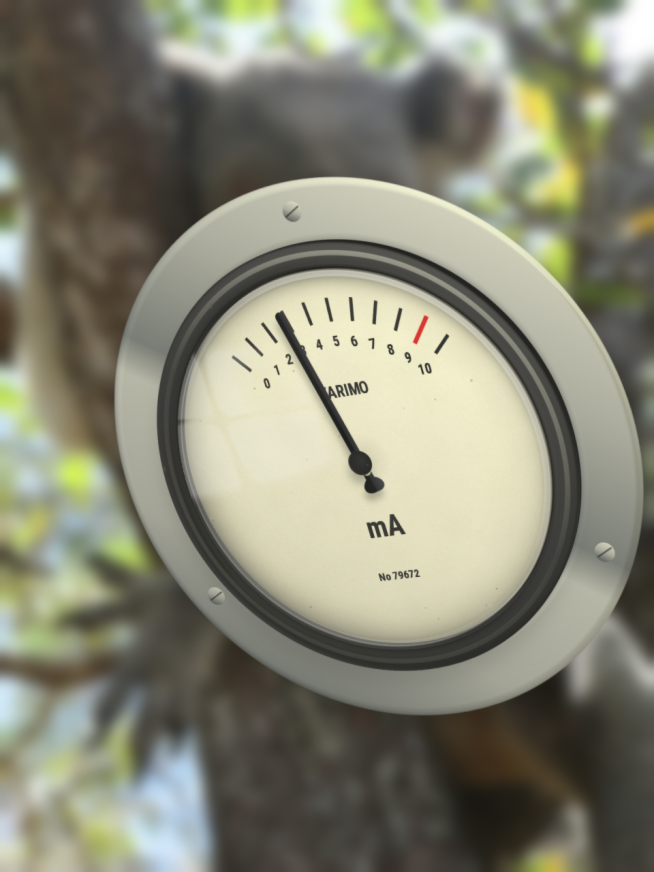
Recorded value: 3; mA
